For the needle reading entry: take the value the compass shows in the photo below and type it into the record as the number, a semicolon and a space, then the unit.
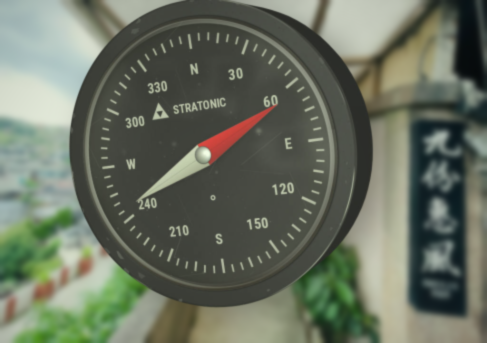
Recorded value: 65; °
